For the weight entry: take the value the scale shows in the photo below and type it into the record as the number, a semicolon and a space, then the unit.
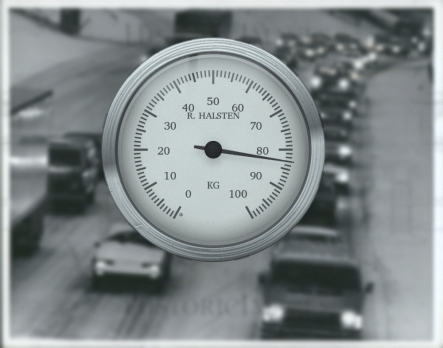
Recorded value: 83; kg
